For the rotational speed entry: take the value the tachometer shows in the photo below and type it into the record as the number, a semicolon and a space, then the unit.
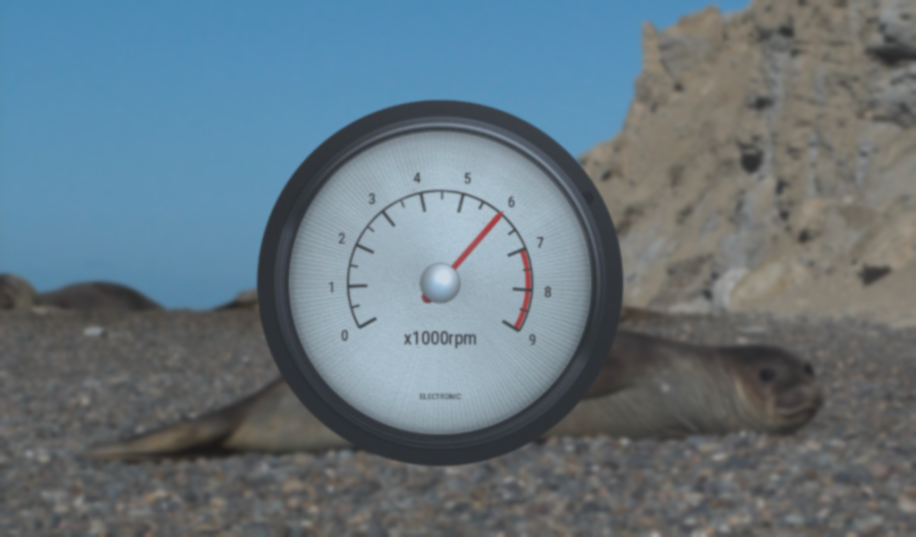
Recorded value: 6000; rpm
